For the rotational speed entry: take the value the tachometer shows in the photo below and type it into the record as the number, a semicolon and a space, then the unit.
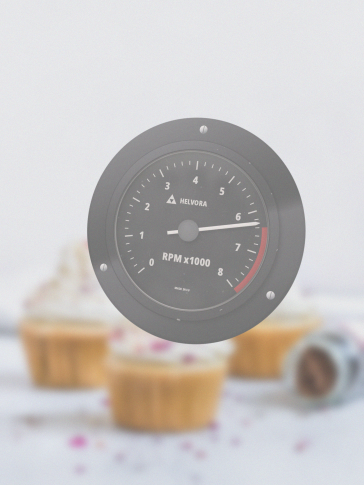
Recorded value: 6300; rpm
